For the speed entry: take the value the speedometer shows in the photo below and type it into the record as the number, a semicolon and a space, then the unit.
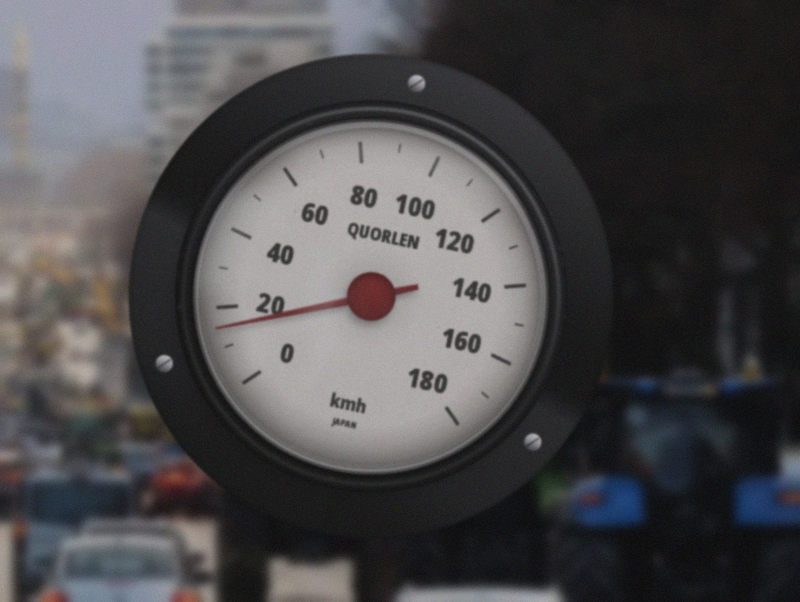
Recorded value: 15; km/h
